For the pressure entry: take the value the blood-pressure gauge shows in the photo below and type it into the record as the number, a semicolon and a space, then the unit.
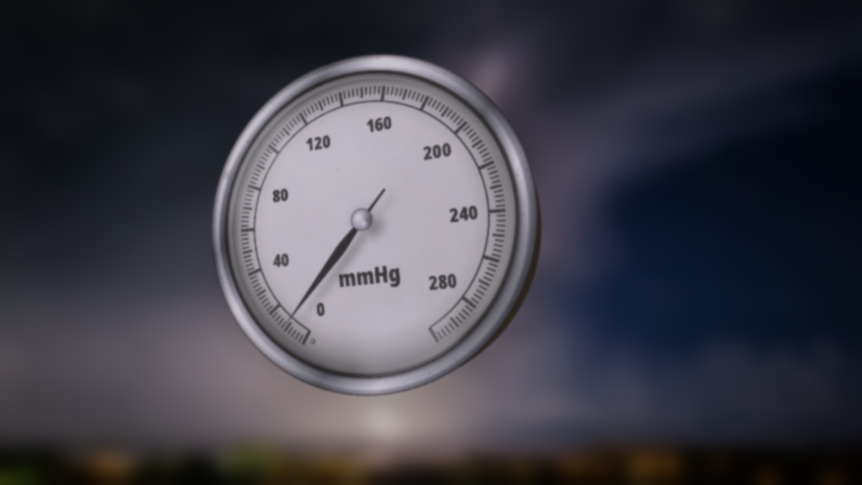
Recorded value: 10; mmHg
